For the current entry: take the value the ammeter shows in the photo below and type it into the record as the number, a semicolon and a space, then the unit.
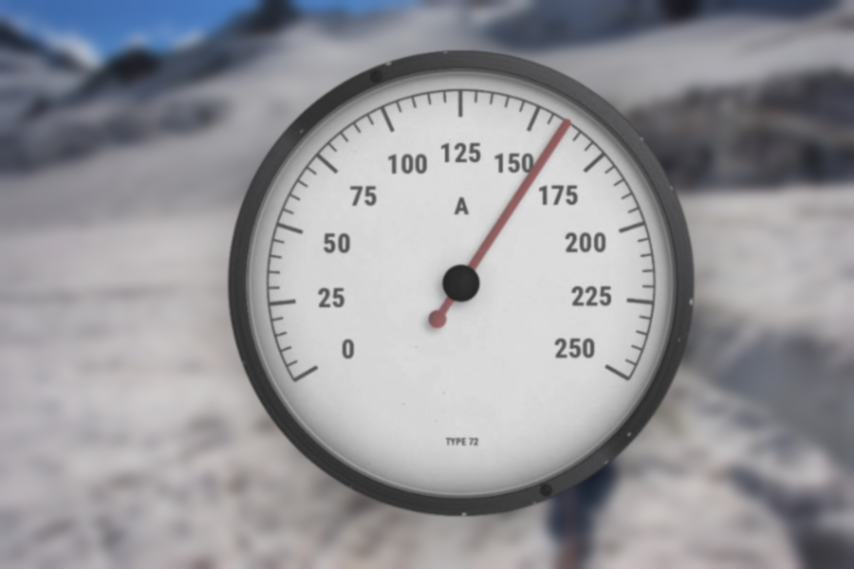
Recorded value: 160; A
